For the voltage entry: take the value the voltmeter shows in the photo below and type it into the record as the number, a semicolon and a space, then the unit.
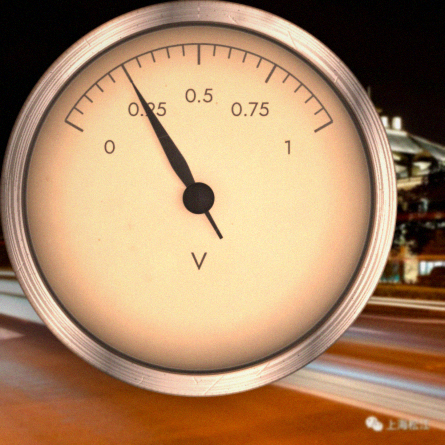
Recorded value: 0.25; V
